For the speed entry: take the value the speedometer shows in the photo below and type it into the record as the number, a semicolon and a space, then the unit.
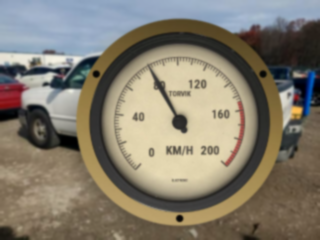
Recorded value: 80; km/h
